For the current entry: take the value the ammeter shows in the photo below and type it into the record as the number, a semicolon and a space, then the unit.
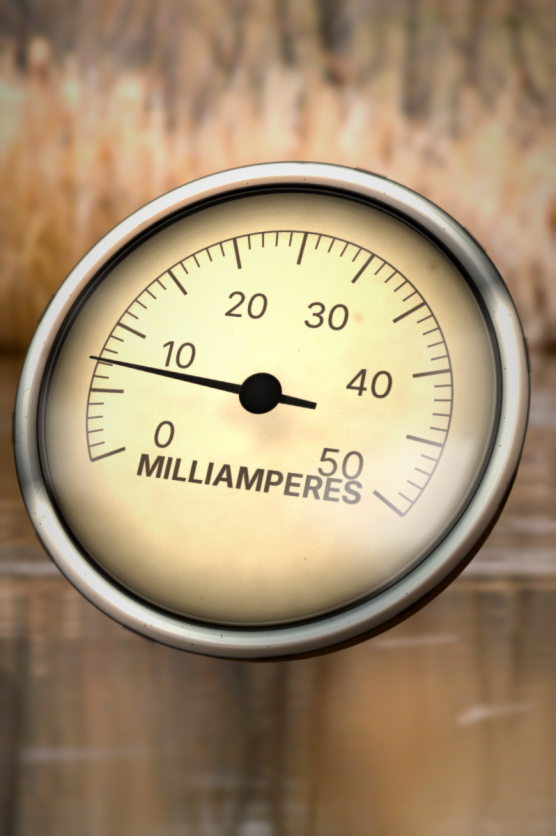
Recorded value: 7; mA
